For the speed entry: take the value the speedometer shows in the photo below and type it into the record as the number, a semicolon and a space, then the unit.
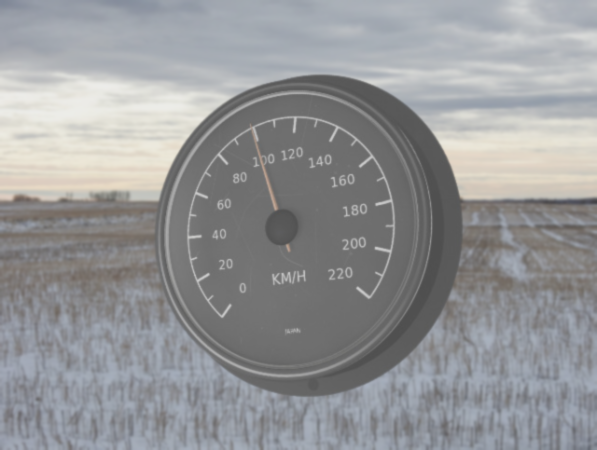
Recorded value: 100; km/h
